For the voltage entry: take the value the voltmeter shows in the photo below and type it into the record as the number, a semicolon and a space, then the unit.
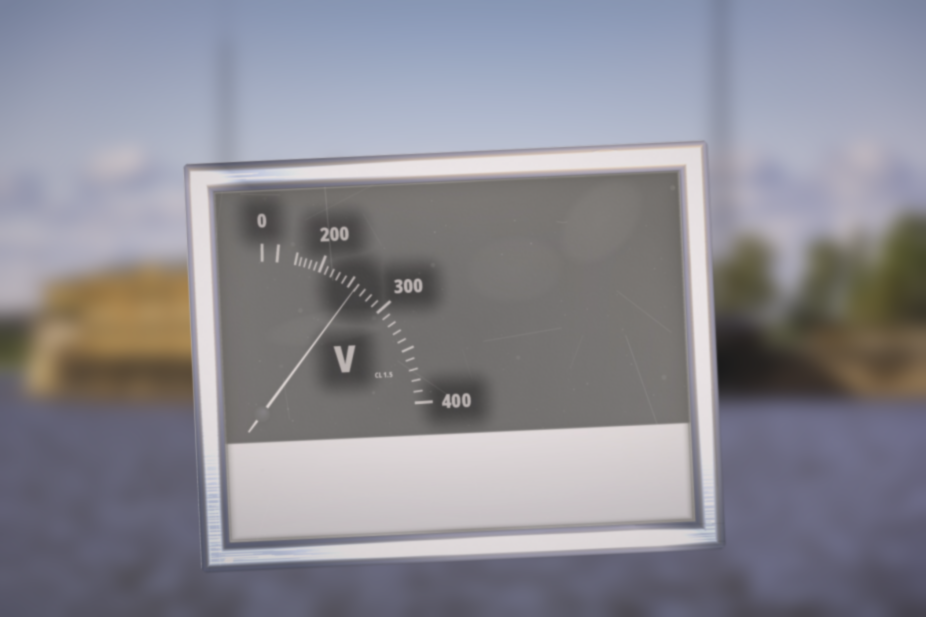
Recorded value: 260; V
